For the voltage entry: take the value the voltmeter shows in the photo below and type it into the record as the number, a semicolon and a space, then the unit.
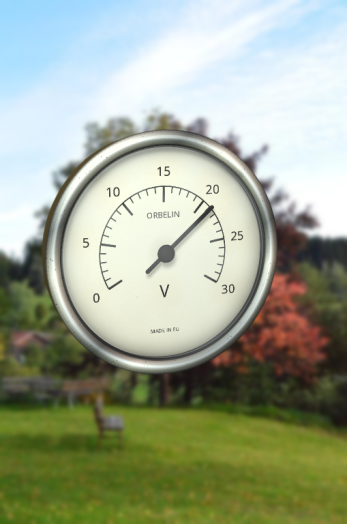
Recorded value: 21; V
